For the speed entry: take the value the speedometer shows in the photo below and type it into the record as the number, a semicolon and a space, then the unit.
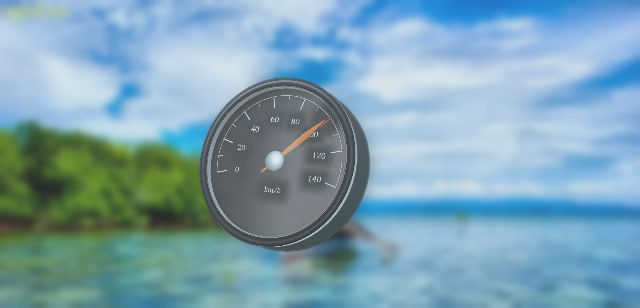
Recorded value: 100; km/h
